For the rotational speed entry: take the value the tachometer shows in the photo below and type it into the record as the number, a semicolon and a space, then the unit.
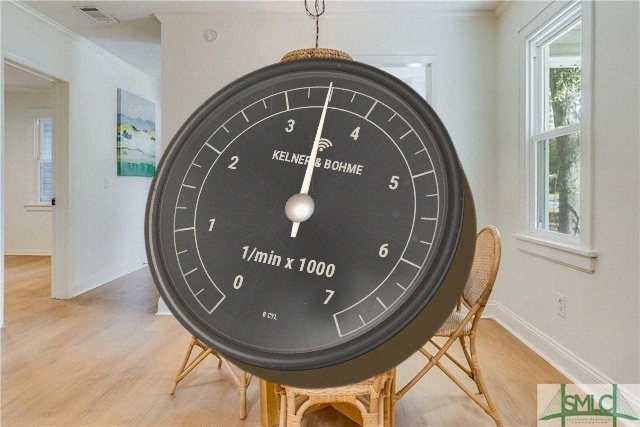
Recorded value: 3500; rpm
